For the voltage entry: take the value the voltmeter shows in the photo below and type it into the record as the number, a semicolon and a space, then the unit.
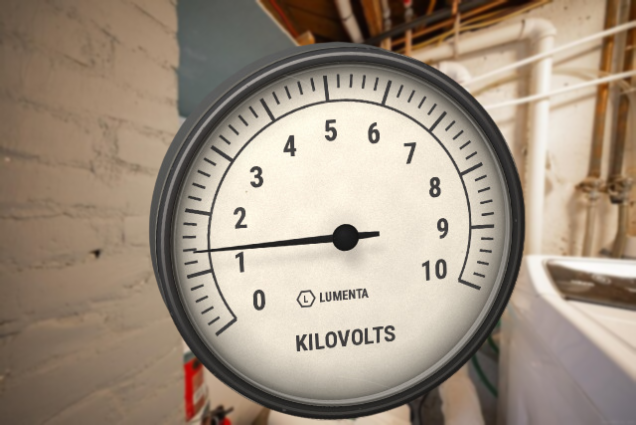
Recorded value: 1.4; kV
